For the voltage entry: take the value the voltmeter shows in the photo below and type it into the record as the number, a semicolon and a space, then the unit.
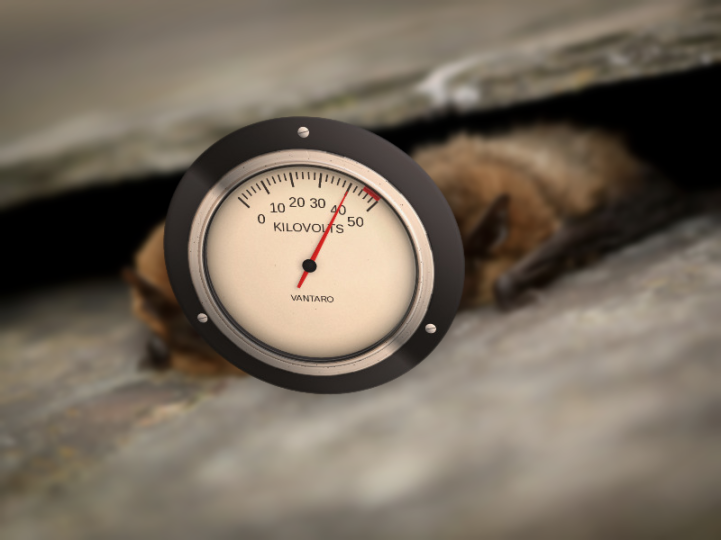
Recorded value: 40; kV
